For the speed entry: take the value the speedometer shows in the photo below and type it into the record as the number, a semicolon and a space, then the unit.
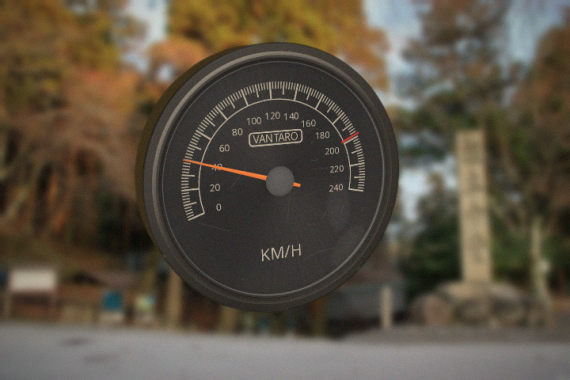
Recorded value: 40; km/h
